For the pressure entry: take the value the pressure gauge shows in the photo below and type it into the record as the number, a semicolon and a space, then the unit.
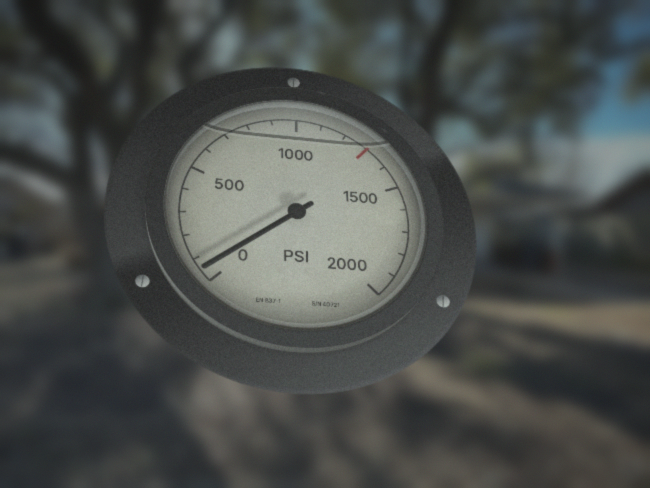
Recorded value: 50; psi
